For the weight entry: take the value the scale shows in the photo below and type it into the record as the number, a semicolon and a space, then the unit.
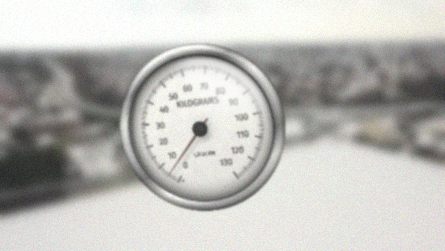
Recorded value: 5; kg
